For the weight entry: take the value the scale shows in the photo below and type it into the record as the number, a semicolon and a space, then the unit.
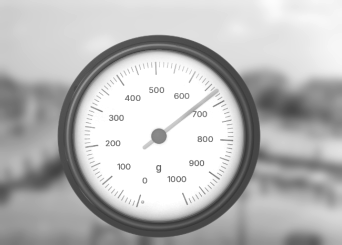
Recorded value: 670; g
